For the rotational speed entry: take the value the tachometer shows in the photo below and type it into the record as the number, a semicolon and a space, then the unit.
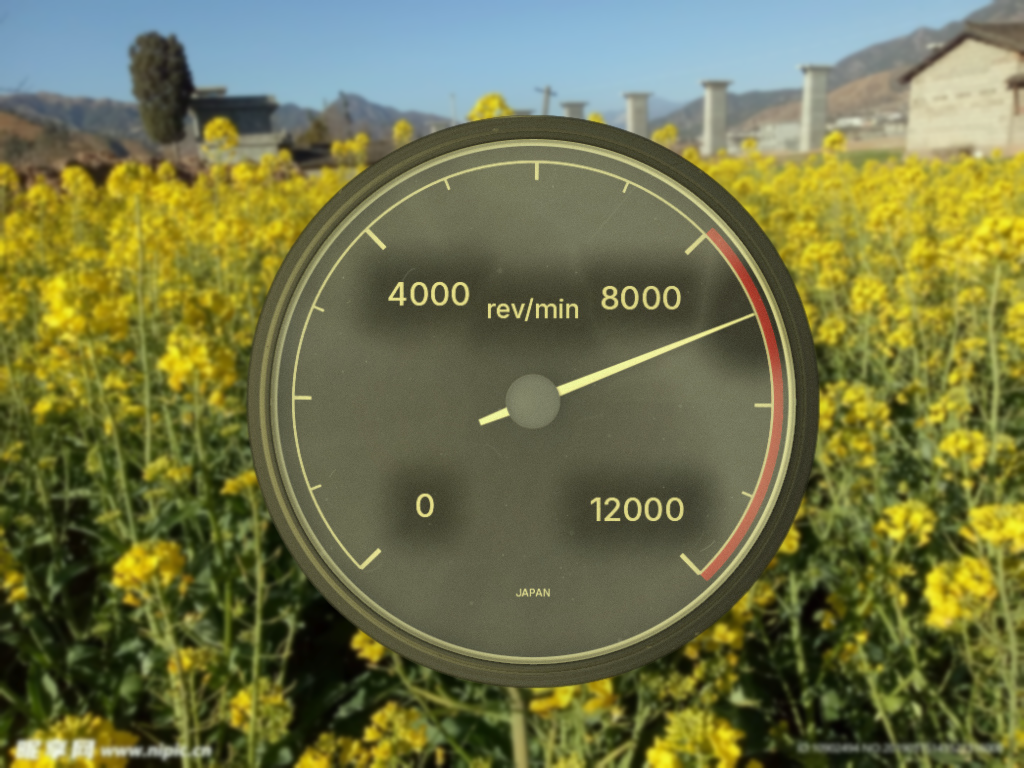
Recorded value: 9000; rpm
